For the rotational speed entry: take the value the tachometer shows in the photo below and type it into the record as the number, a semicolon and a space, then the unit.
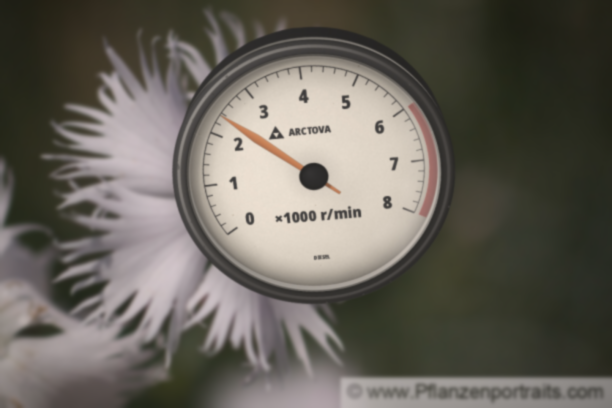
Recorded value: 2400; rpm
